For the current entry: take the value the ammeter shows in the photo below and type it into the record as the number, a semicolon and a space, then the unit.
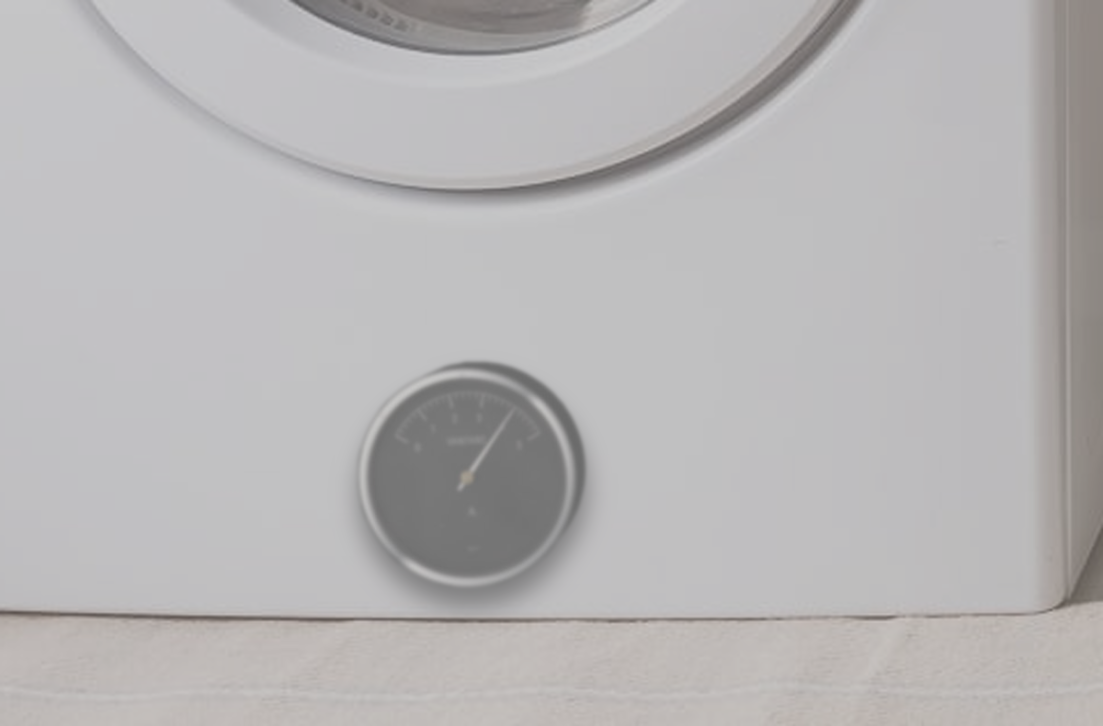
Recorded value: 4; A
